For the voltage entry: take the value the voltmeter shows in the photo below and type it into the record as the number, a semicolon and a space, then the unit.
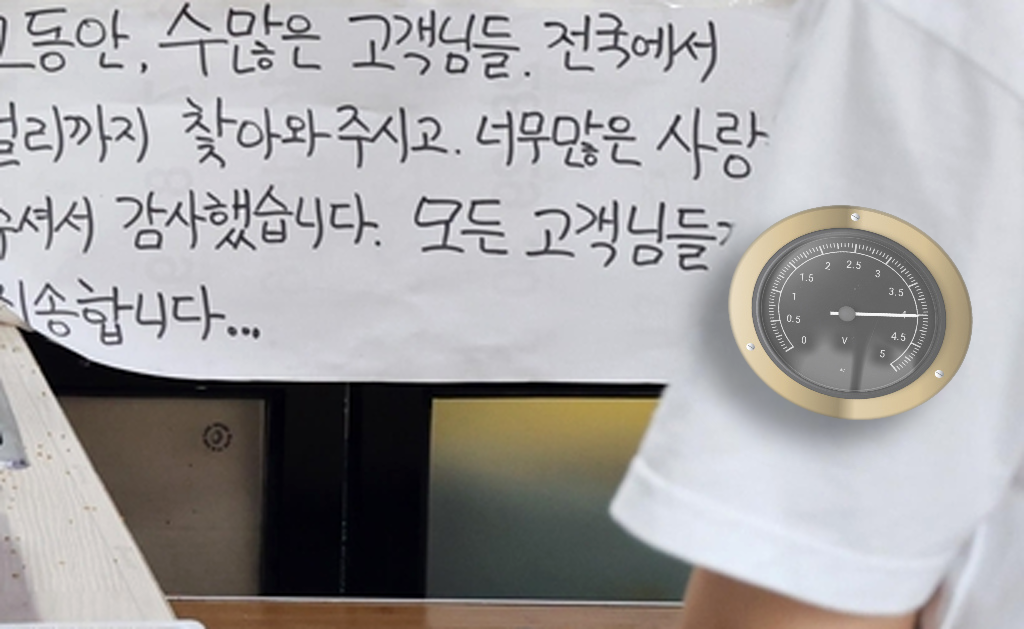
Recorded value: 4; V
